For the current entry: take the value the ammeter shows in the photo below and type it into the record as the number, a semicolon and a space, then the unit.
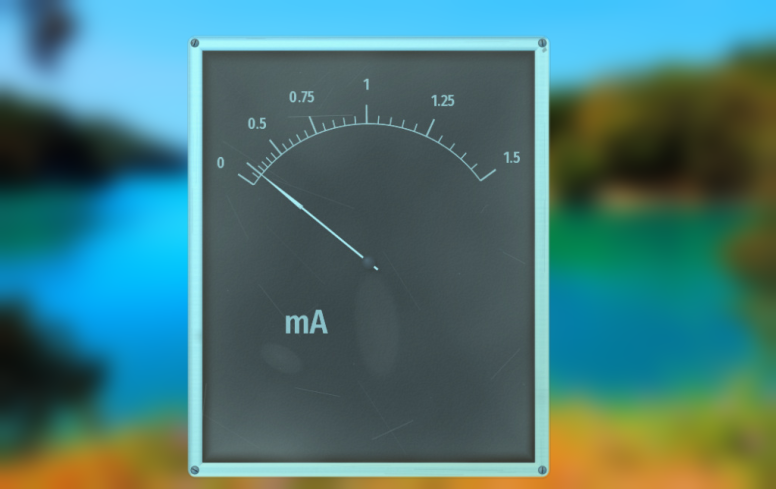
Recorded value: 0.25; mA
